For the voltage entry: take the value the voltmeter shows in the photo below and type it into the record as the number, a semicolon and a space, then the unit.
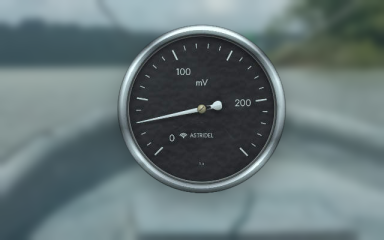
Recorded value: 30; mV
